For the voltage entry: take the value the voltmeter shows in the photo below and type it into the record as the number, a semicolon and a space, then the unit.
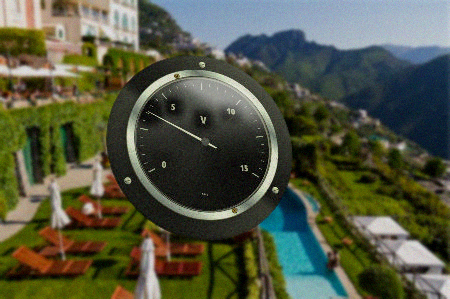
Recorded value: 3.5; V
